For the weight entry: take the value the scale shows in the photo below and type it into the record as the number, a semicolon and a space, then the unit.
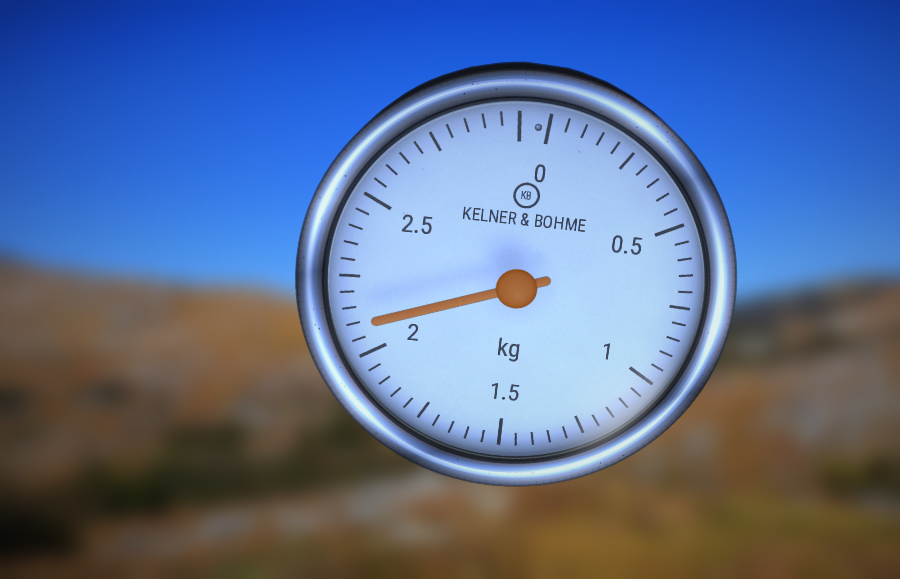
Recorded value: 2.1; kg
